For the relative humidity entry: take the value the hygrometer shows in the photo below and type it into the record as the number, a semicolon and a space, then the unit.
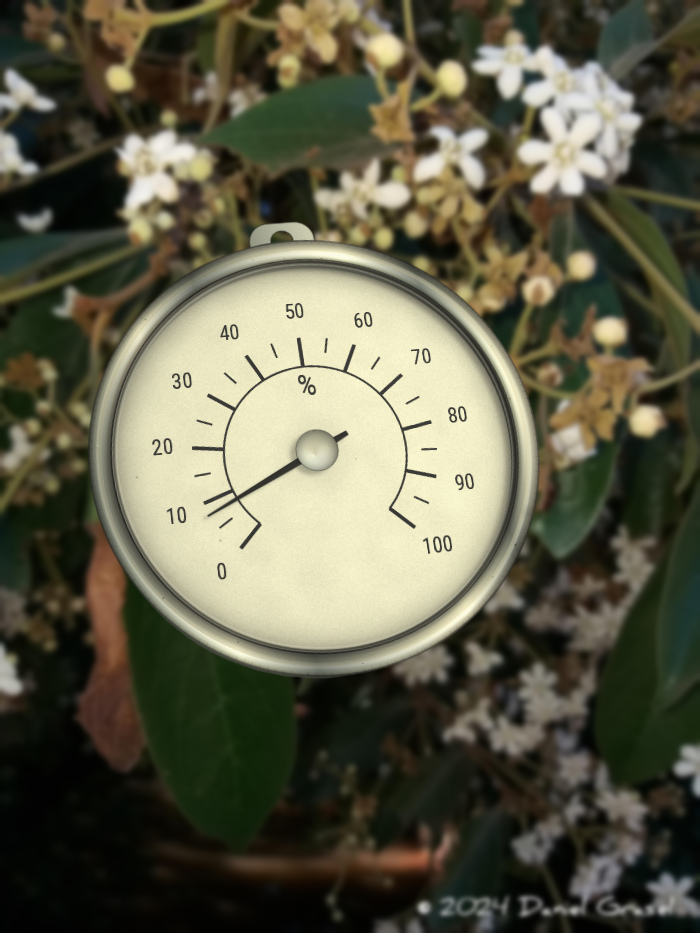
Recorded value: 7.5; %
